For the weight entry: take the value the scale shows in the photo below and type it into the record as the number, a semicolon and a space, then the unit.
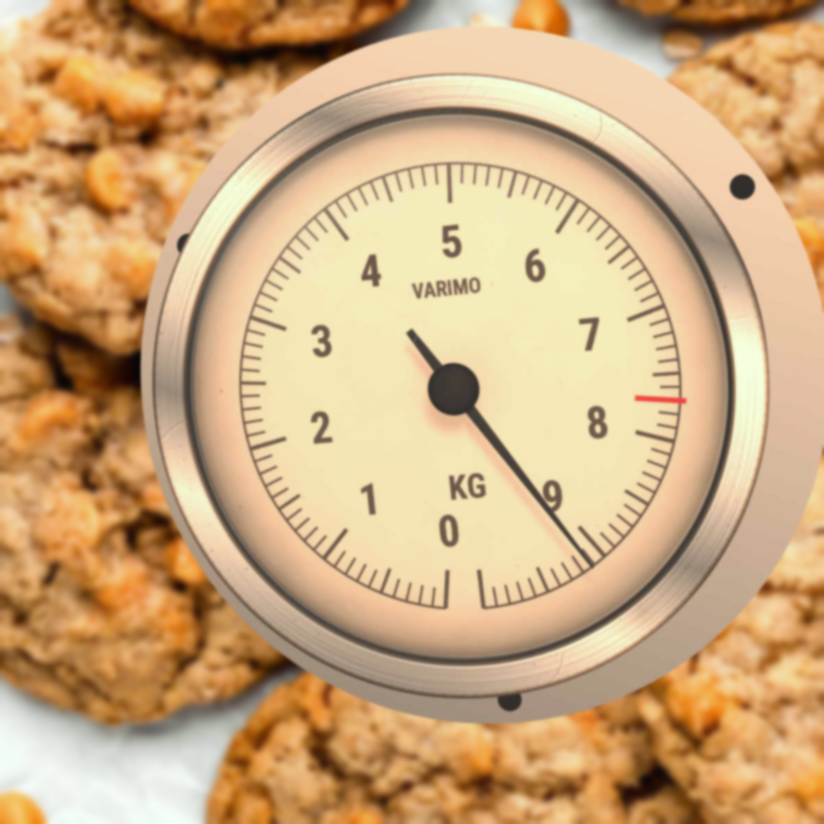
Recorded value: 9.1; kg
